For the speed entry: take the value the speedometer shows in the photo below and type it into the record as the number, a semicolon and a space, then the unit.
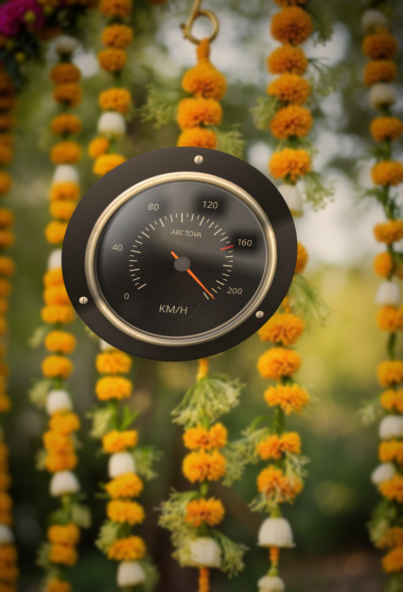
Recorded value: 215; km/h
